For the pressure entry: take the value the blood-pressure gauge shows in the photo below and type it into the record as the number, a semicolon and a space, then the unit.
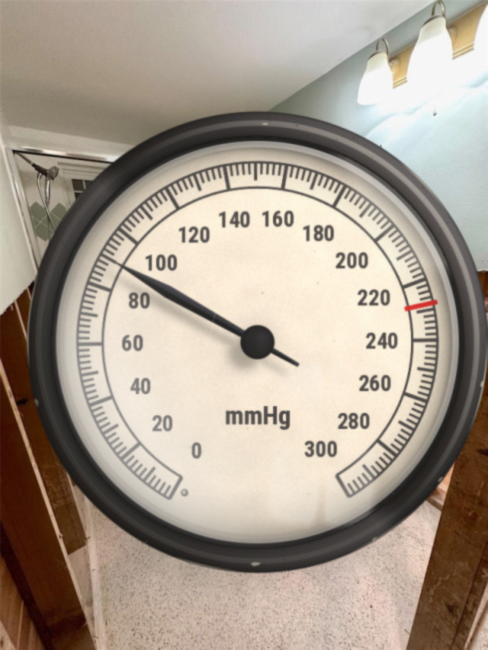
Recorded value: 90; mmHg
